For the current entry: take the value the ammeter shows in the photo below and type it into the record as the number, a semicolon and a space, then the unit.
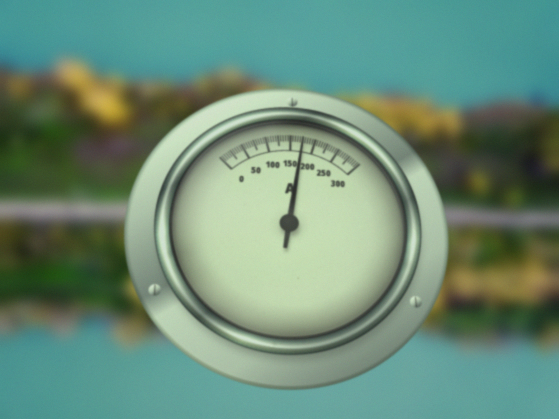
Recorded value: 175; A
